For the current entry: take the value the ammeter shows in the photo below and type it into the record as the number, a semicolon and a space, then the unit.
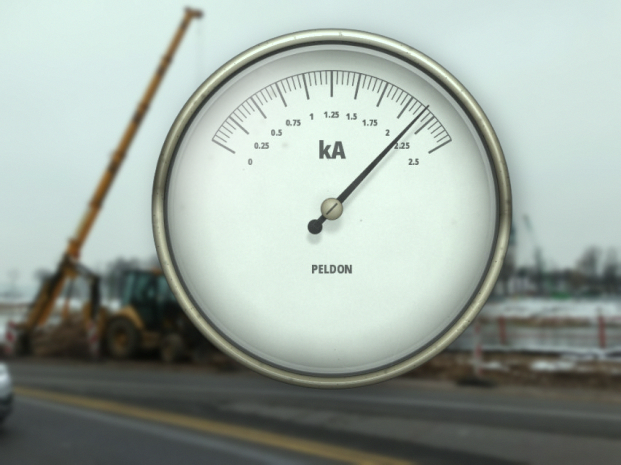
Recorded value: 2.15; kA
